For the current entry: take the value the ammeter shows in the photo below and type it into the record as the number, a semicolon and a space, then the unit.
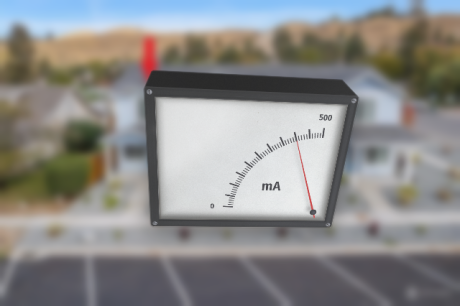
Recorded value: 400; mA
